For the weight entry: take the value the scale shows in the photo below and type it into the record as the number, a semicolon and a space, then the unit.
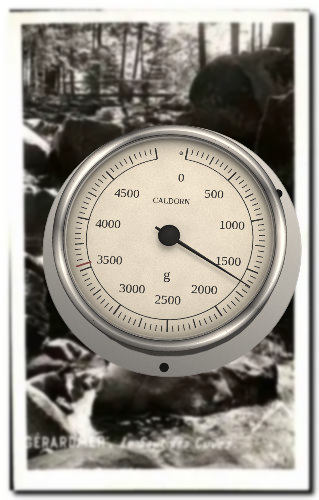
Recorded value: 1650; g
